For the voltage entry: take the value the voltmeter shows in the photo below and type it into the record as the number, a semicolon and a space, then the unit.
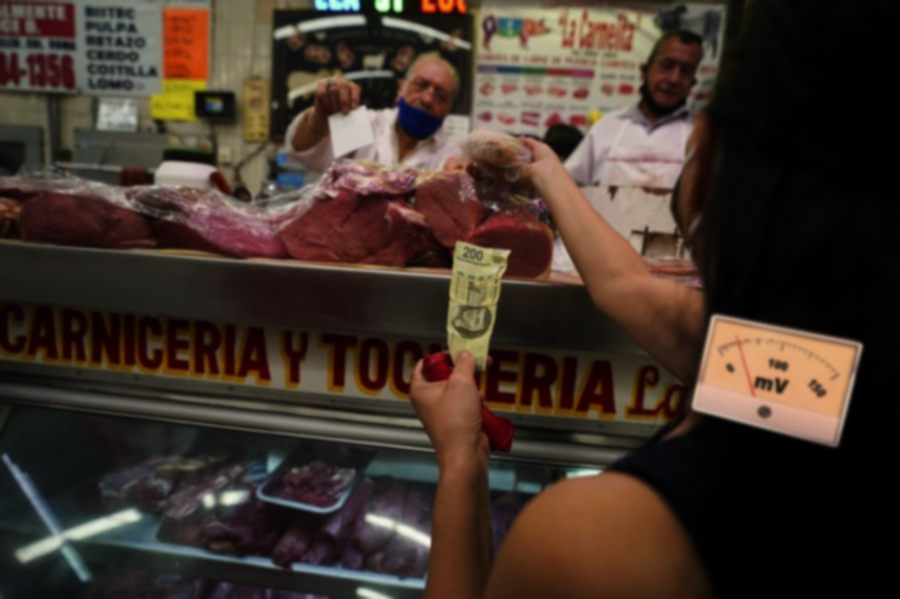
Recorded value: 50; mV
